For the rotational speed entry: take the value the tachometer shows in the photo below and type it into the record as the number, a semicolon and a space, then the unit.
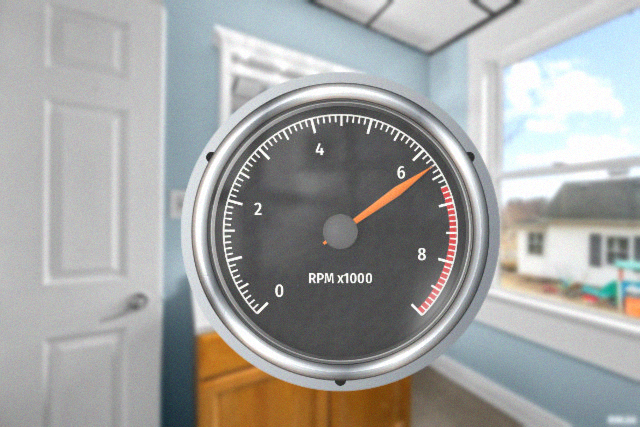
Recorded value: 6300; rpm
